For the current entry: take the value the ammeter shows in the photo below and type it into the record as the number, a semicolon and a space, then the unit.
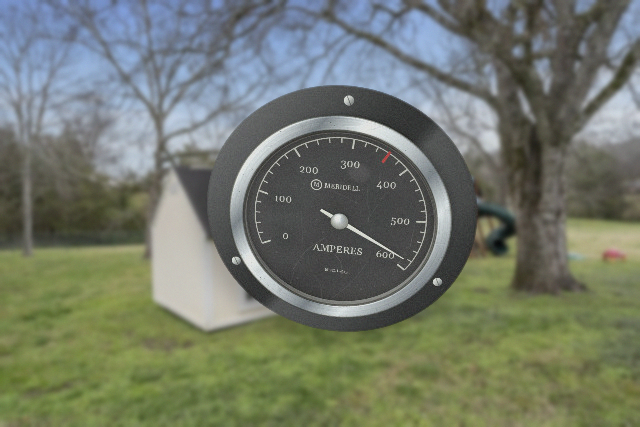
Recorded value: 580; A
